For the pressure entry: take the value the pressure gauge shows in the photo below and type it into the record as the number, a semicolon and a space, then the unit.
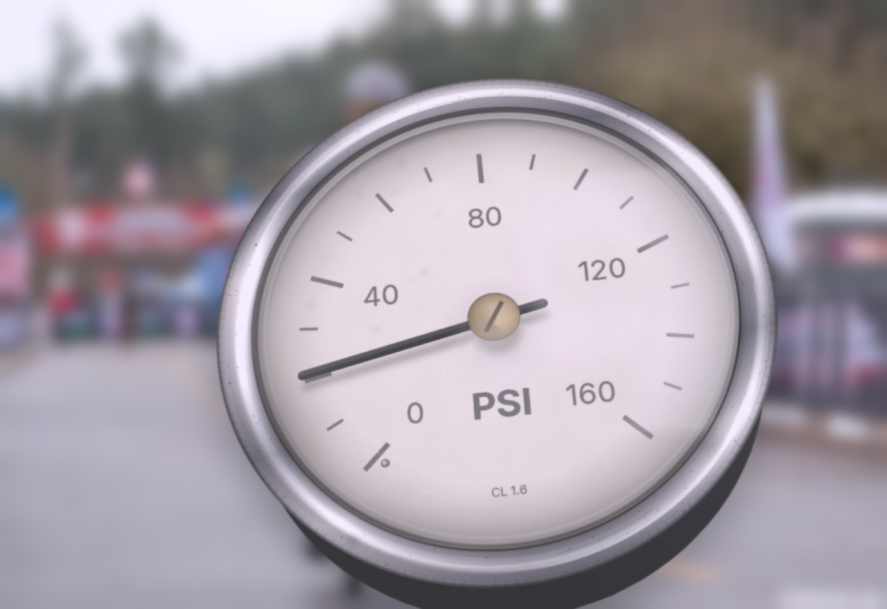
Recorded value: 20; psi
